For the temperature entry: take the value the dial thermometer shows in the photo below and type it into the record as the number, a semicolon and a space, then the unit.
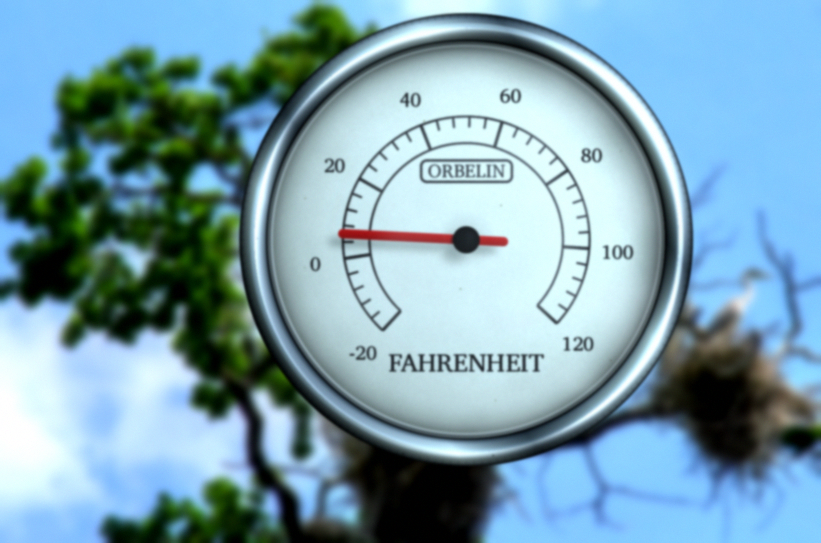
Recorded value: 6; °F
